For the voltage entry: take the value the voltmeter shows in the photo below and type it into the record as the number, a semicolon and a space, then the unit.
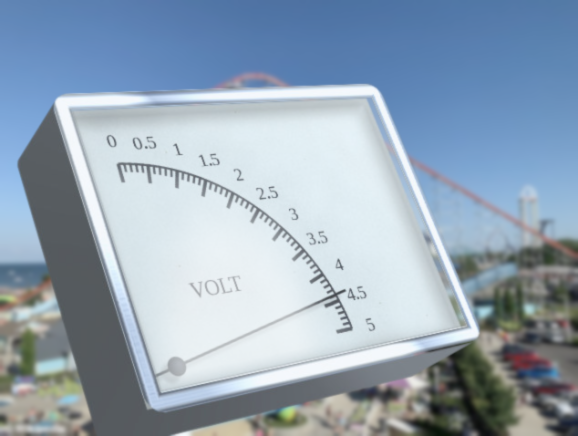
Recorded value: 4.4; V
